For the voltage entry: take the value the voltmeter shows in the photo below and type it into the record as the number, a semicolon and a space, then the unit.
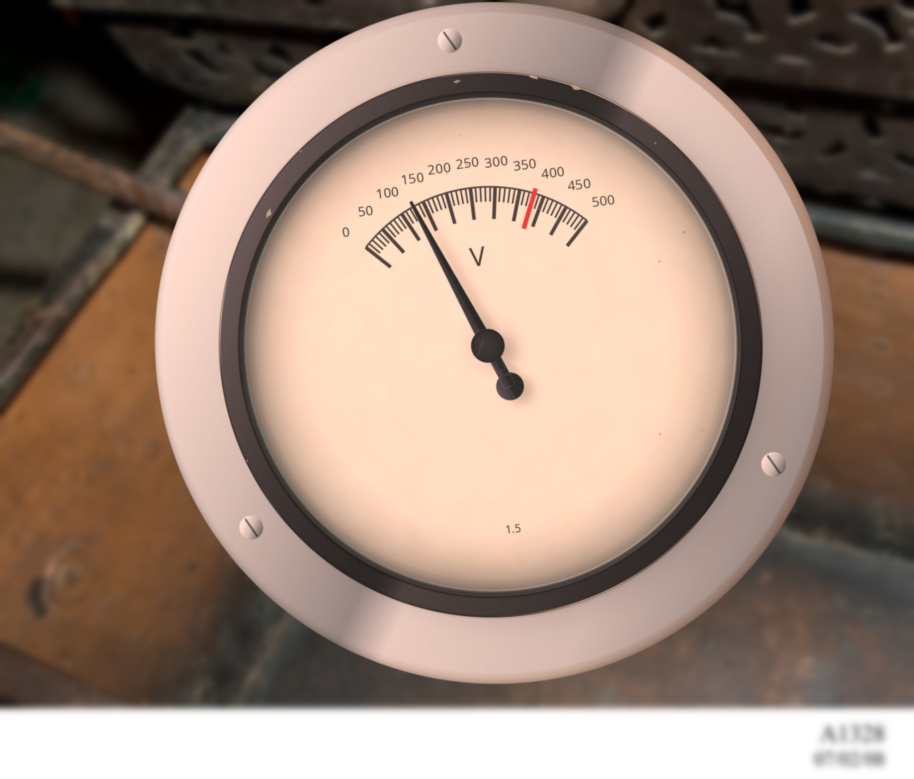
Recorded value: 130; V
